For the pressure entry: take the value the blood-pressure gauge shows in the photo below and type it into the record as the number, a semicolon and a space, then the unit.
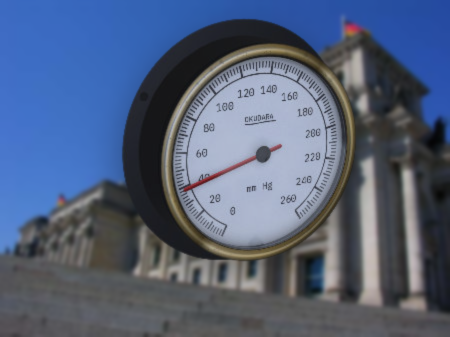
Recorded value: 40; mmHg
